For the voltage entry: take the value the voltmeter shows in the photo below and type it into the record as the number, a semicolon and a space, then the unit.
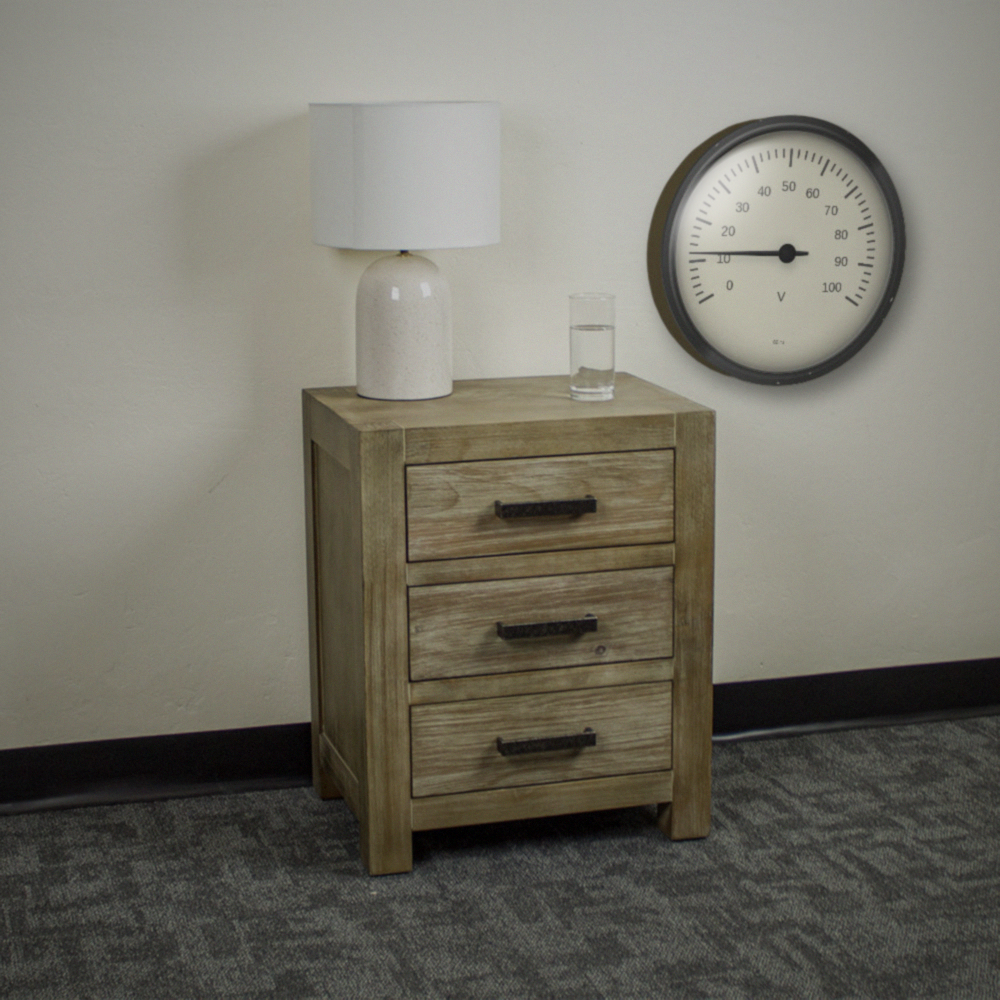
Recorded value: 12; V
